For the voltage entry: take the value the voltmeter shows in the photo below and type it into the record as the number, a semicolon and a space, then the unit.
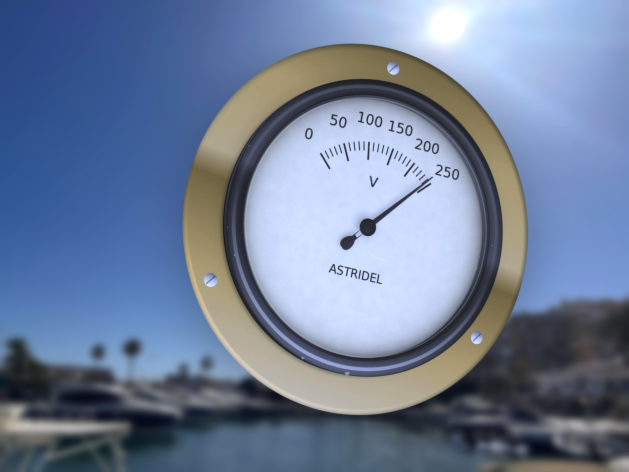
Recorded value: 240; V
